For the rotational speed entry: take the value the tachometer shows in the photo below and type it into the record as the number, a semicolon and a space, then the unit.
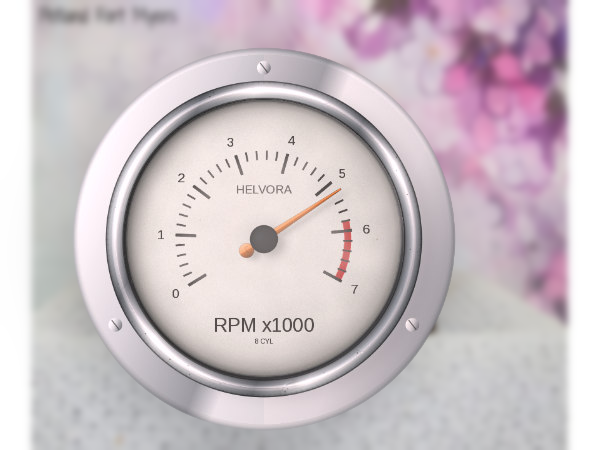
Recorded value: 5200; rpm
